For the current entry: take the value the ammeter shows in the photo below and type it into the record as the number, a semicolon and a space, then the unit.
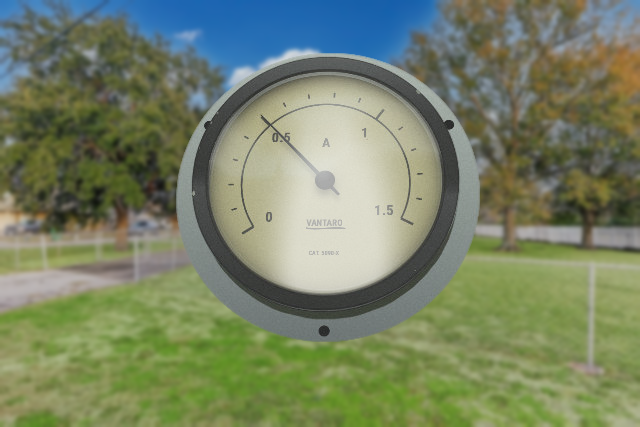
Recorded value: 0.5; A
